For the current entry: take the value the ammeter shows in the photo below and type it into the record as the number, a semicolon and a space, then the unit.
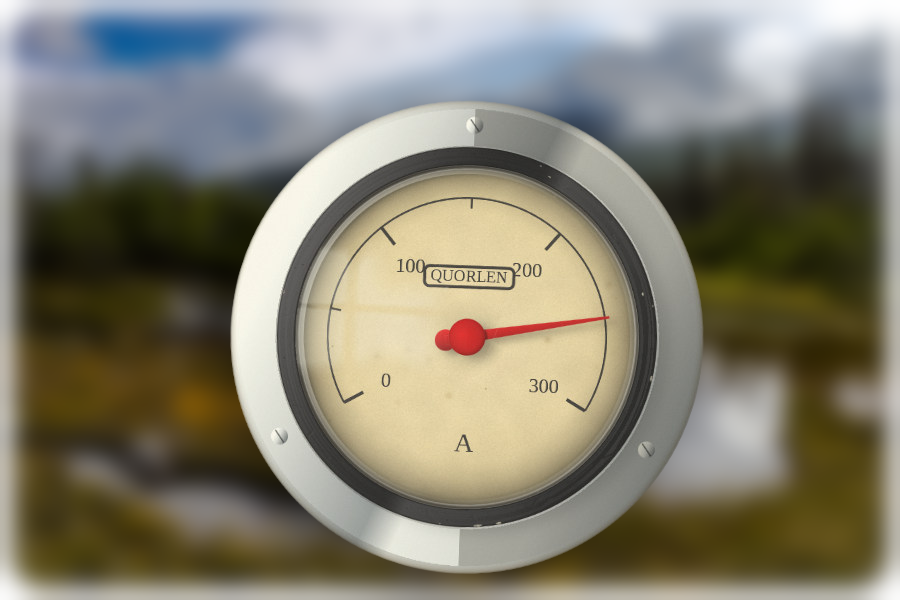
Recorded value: 250; A
